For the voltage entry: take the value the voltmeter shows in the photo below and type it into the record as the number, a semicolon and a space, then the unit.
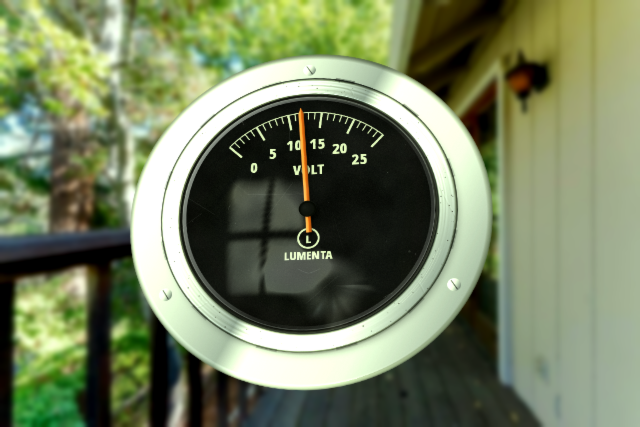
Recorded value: 12; V
